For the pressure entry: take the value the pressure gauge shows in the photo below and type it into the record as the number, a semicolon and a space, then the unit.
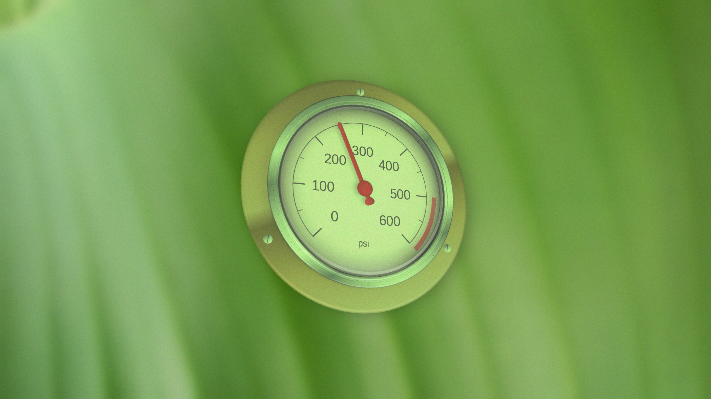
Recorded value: 250; psi
